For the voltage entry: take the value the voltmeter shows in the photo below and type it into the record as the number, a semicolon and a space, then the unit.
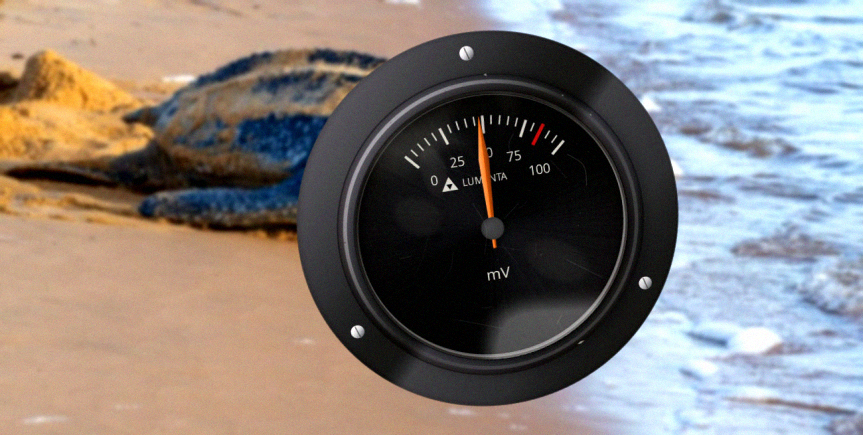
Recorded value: 47.5; mV
